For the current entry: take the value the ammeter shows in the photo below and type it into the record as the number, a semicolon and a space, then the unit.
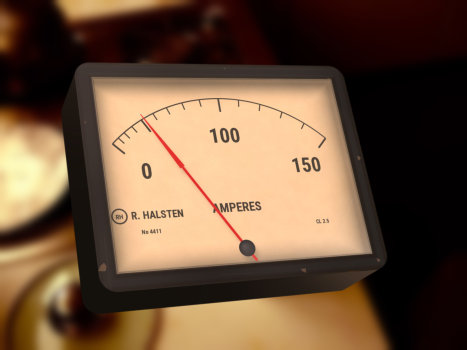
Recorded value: 50; A
